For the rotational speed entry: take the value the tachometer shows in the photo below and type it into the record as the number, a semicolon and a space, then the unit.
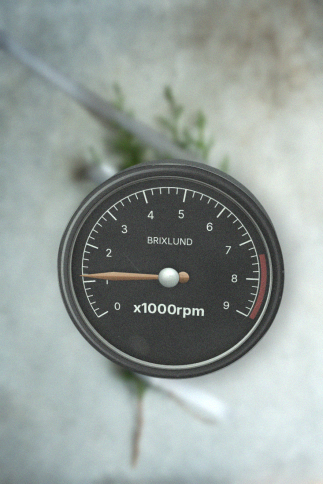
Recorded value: 1200; rpm
